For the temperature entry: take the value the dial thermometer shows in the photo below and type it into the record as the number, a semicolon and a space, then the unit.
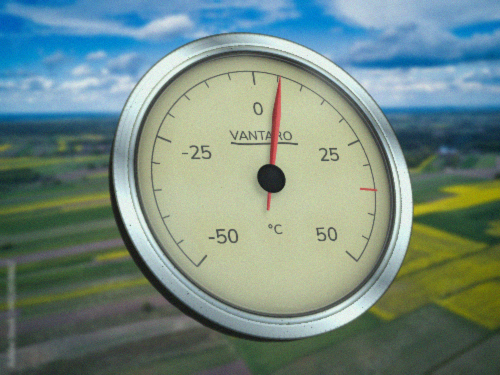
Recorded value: 5; °C
